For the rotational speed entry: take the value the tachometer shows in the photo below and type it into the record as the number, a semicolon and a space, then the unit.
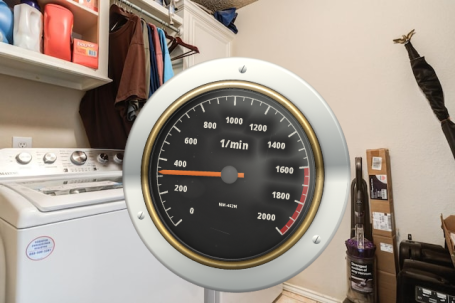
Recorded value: 325; rpm
